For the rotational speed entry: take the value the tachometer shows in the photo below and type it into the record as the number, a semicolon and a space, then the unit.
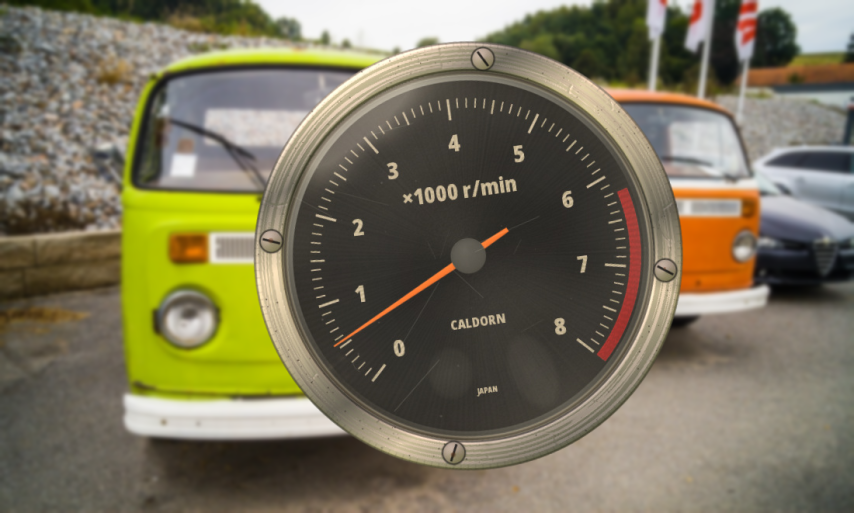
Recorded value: 550; rpm
